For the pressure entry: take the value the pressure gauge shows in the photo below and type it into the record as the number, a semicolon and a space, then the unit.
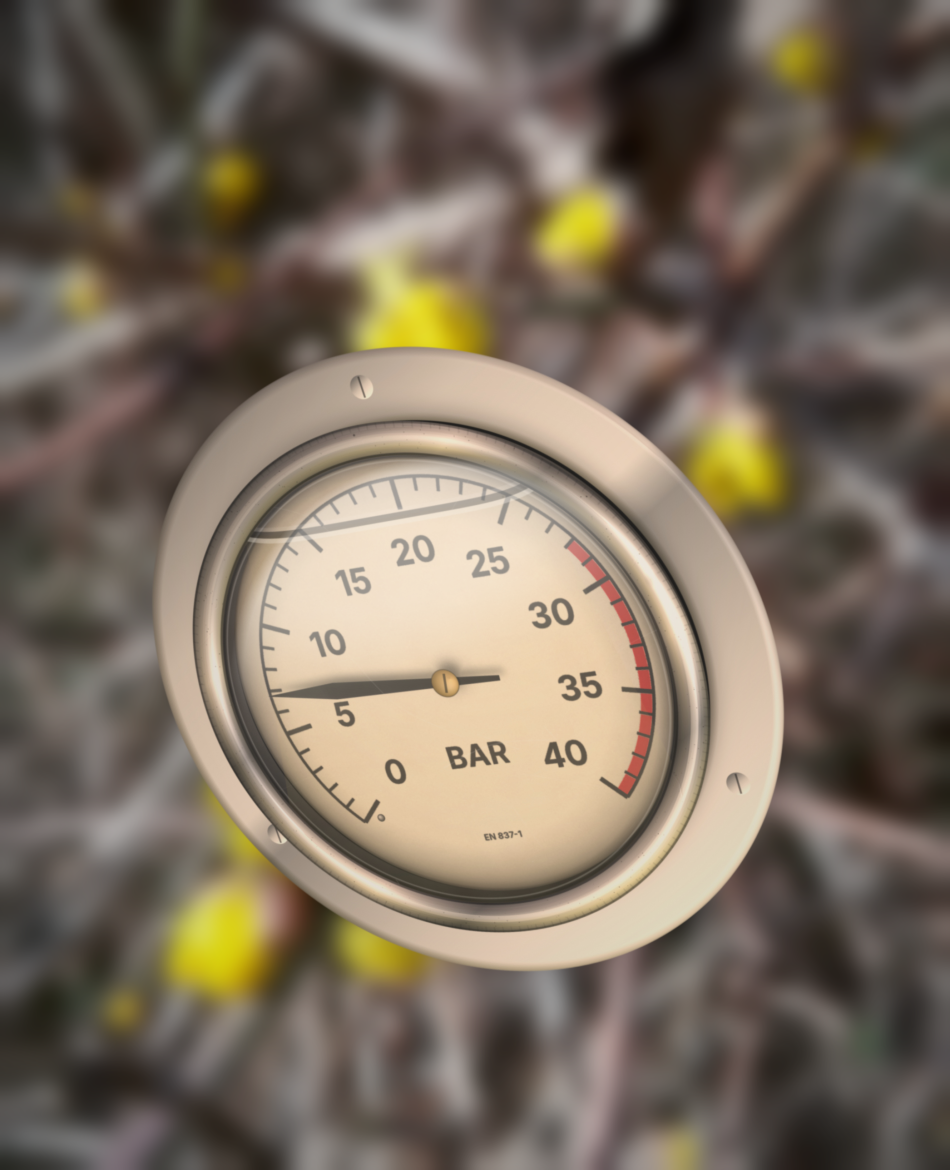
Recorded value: 7; bar
